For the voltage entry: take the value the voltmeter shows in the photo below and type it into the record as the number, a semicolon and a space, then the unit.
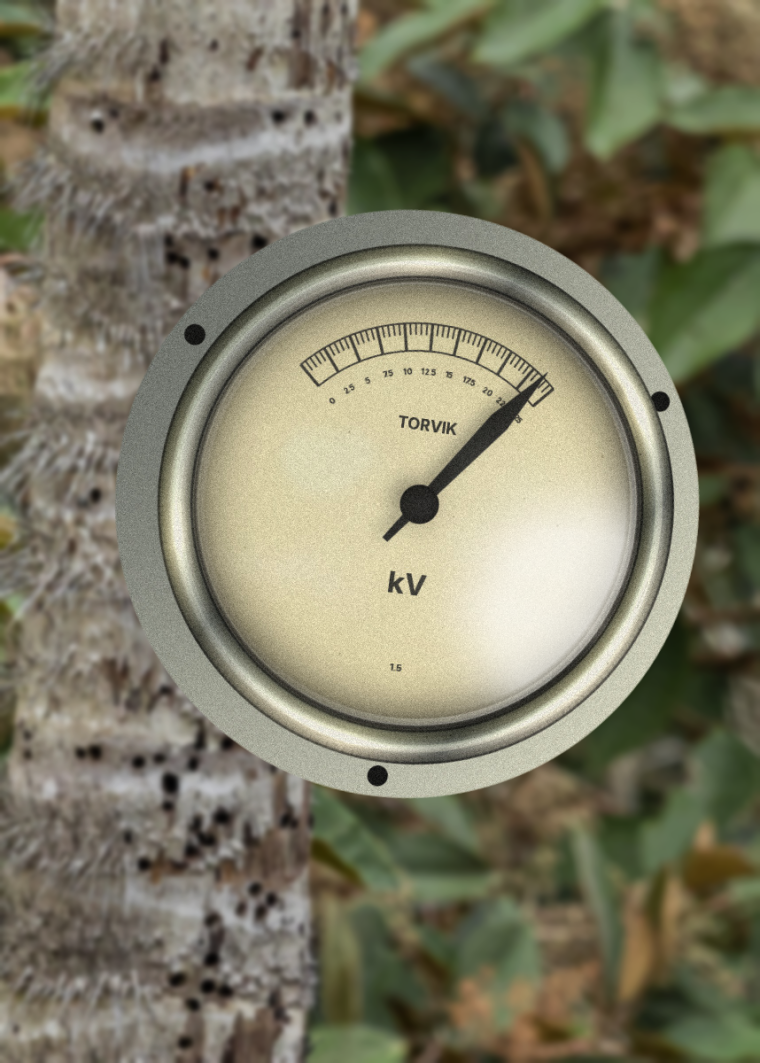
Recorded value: 23.5; kV
